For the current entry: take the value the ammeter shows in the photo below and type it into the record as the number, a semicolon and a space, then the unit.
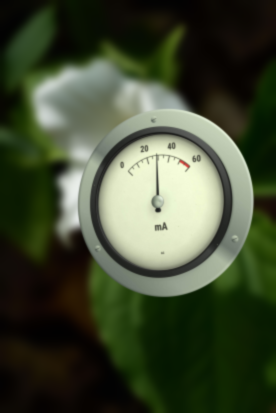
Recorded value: 30; mA
